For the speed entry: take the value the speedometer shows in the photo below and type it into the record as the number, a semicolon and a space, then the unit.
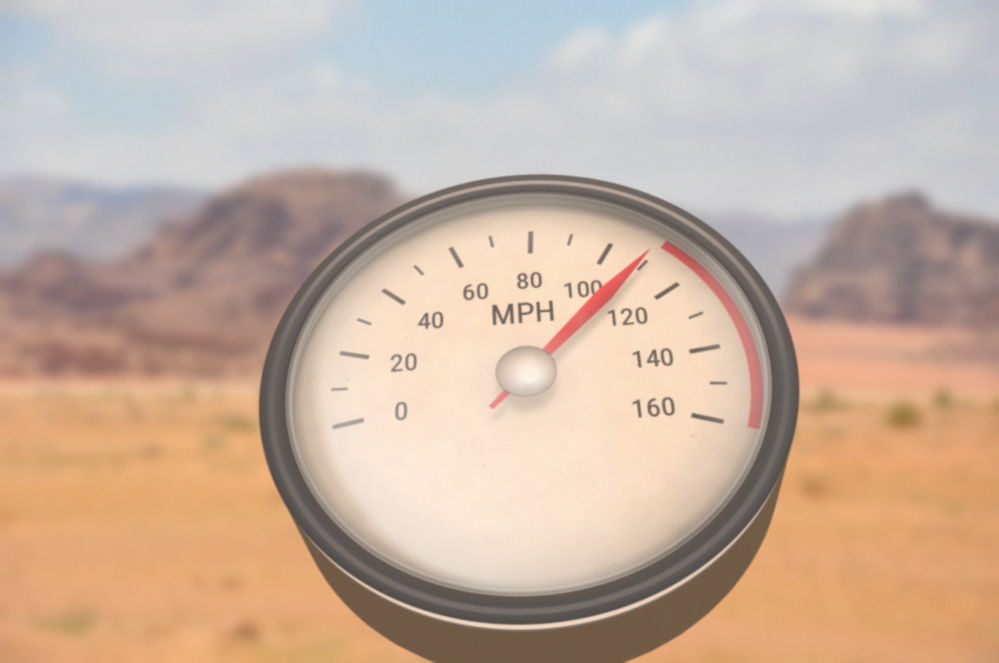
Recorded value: 110; mph
